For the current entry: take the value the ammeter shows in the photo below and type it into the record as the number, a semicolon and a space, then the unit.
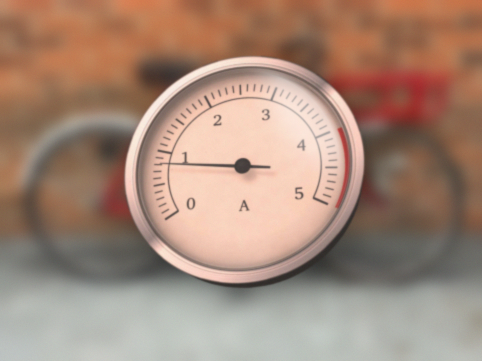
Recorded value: 0.8; A
